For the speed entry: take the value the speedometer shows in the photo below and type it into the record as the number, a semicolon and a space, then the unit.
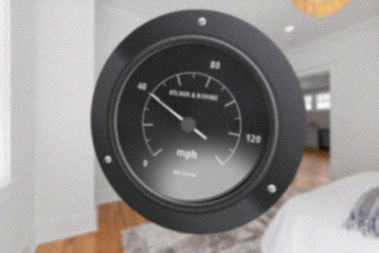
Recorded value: 40; mph
